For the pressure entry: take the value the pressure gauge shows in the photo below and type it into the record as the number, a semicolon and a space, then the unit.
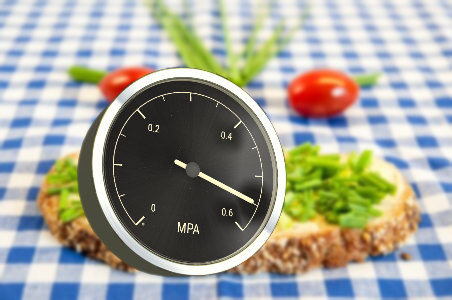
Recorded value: 0.55; MPa
